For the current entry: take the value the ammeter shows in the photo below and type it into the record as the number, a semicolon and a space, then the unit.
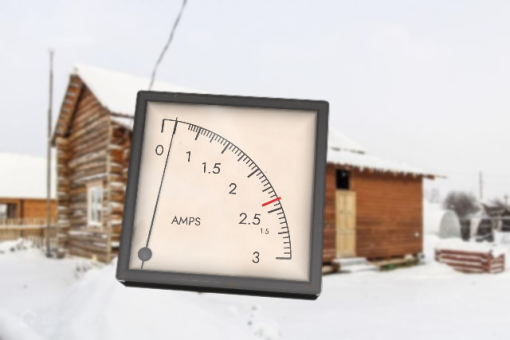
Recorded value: 0.5; A
